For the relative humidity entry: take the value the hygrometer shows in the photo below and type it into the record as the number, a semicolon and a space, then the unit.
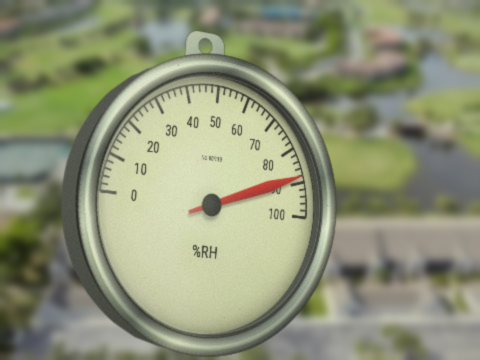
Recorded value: 88; %
